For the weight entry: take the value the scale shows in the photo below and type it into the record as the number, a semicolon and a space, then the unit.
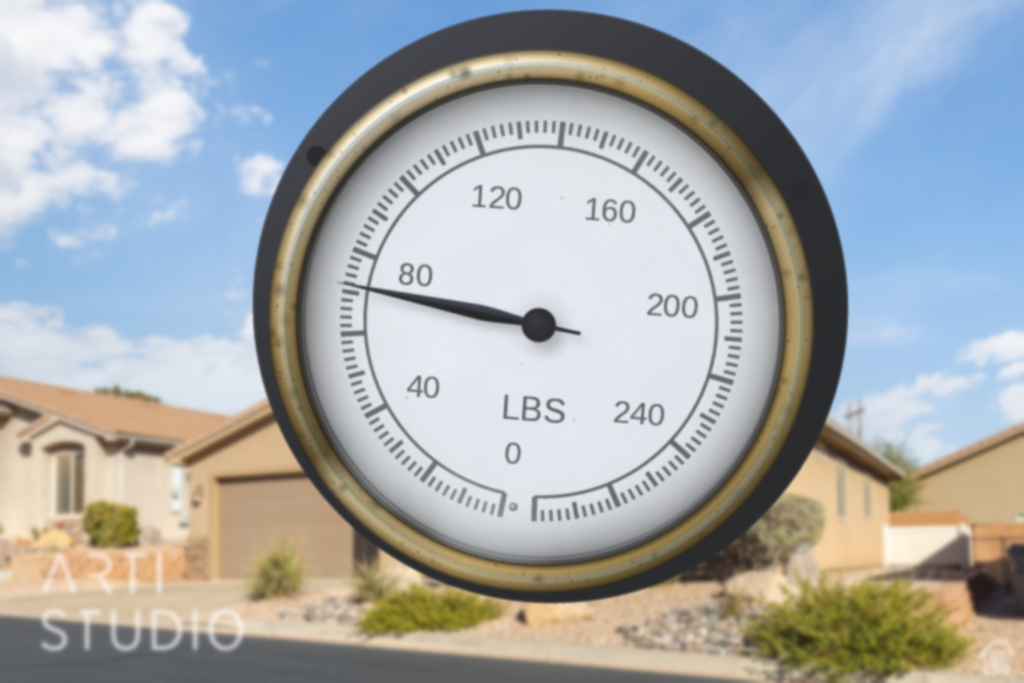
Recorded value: 72; lb
